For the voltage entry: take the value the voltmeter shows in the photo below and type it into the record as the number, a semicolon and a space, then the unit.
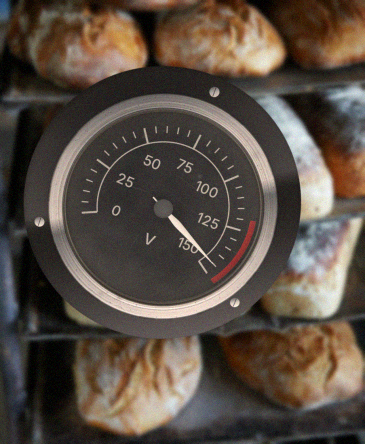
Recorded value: 145; V
